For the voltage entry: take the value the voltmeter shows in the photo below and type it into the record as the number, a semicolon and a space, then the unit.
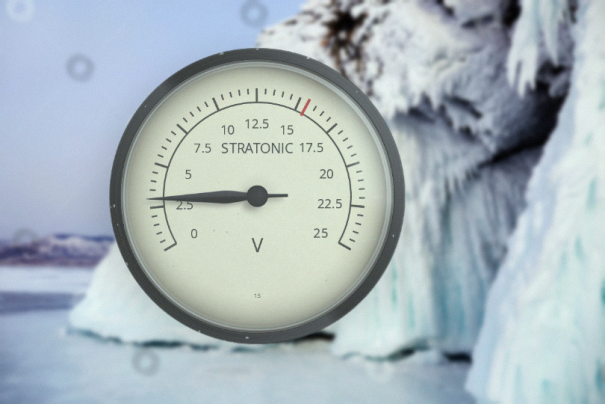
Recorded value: 3; V
